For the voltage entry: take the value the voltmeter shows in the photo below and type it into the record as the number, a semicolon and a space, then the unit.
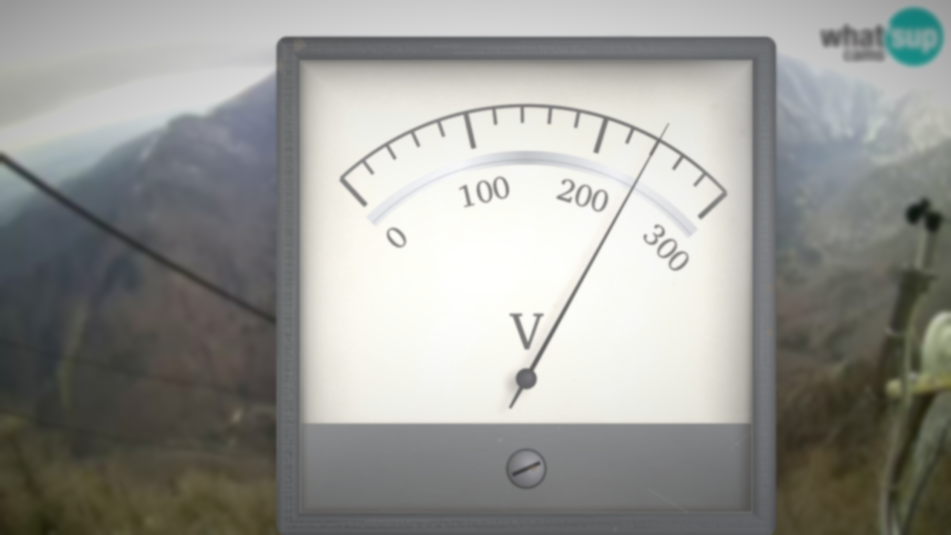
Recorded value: 240; V
